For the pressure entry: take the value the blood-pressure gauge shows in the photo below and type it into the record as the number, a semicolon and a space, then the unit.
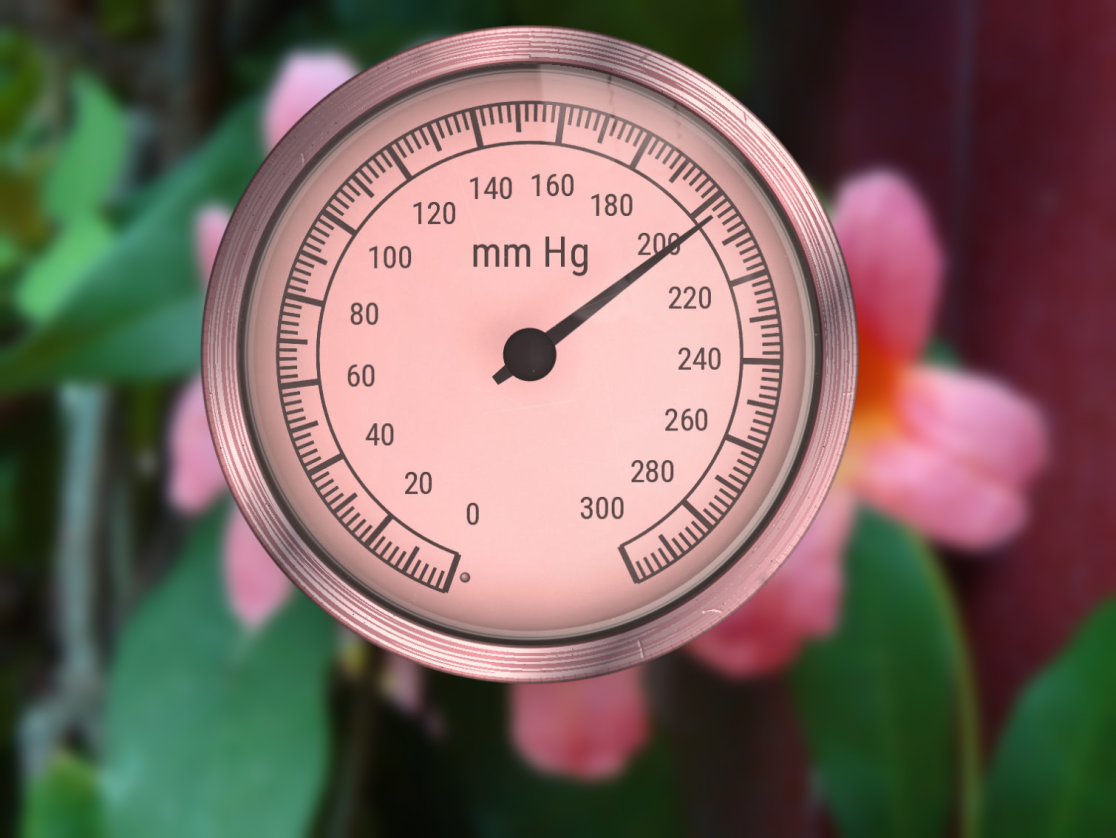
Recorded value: 203; mmHg
